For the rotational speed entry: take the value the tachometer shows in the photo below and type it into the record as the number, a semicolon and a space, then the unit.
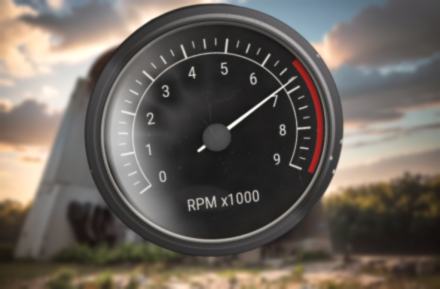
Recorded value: 6750; rpm
